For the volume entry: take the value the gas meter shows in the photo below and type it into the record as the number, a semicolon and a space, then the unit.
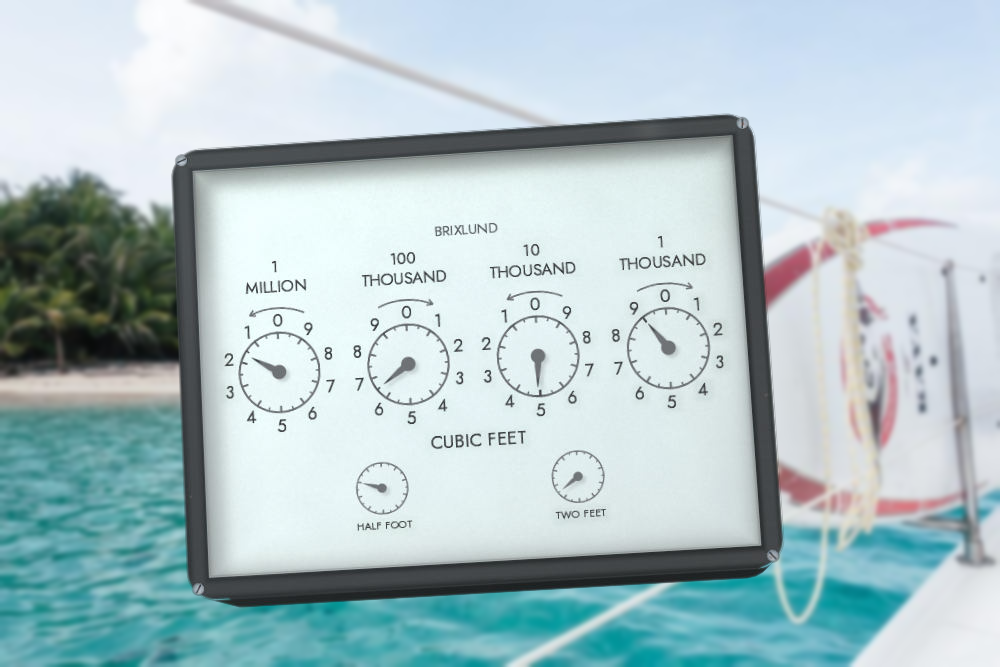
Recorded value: 164900; ft³
